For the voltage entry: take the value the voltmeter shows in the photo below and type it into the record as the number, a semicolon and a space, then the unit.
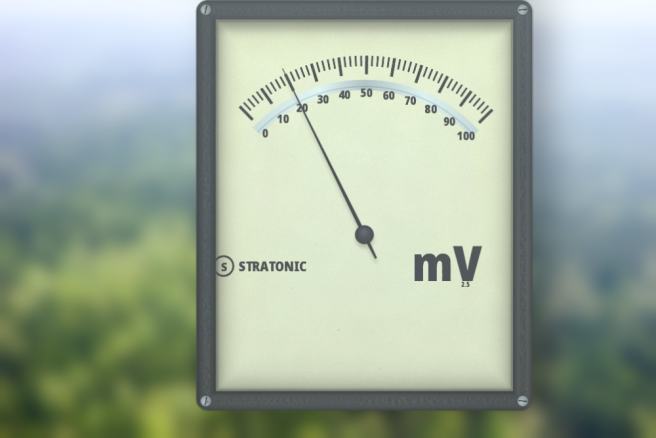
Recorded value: 20; mV
